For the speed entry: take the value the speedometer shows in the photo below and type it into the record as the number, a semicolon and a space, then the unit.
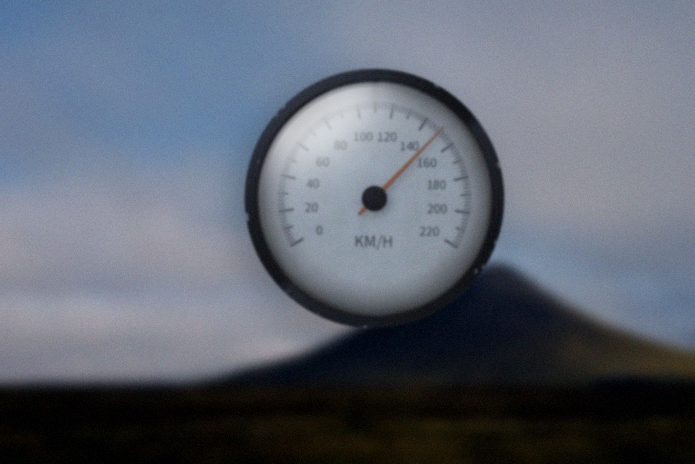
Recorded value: 150; km/h
